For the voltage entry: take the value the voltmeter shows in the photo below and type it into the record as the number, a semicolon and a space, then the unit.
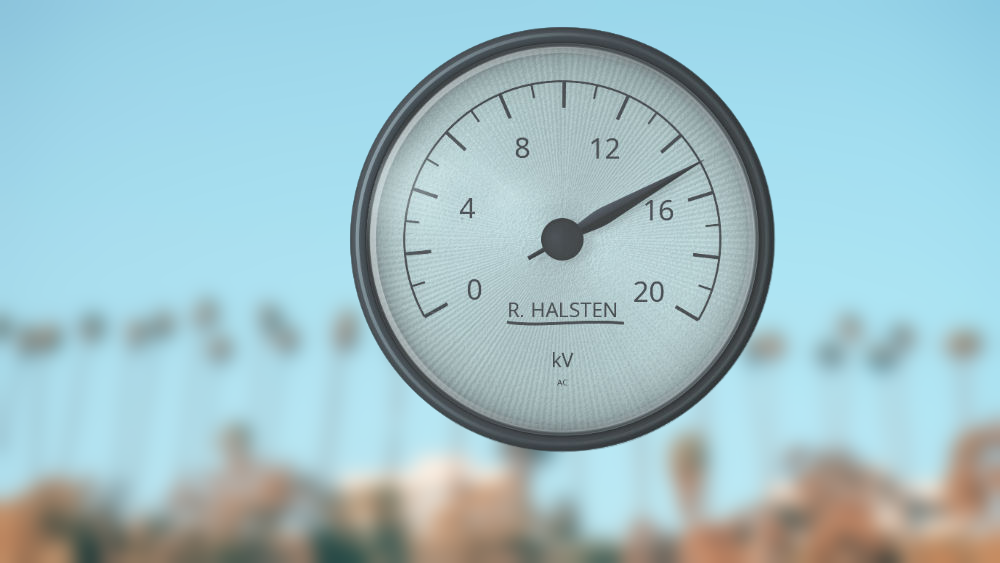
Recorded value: 15; kV
